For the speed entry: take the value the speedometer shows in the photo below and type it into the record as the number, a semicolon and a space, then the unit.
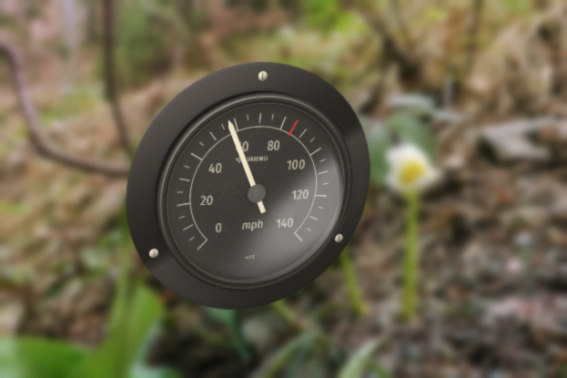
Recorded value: 57.5; mph
